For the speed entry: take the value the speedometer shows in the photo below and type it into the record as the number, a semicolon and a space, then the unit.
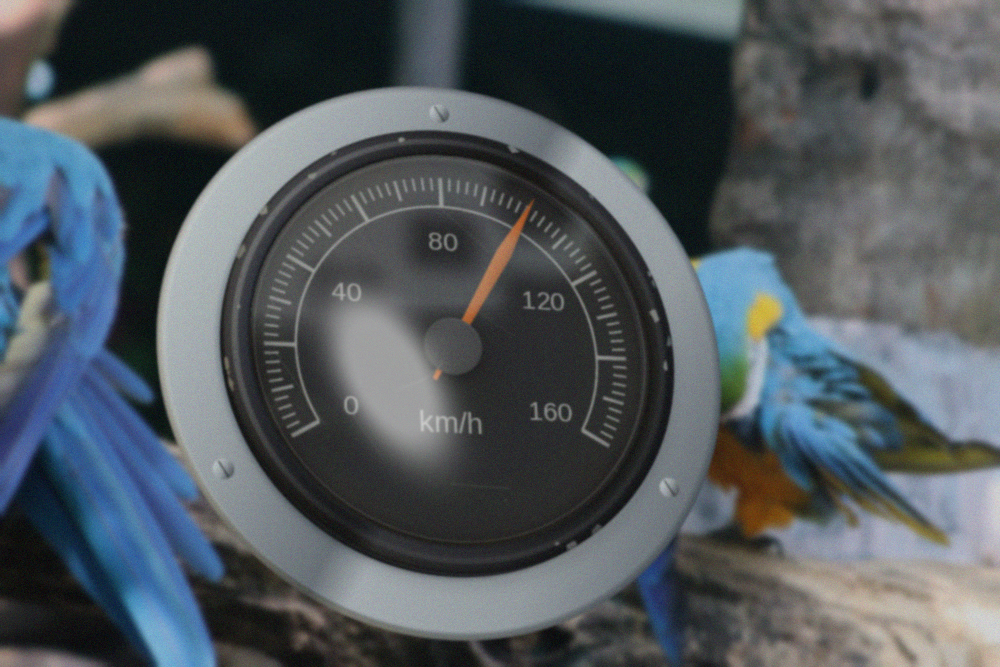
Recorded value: 100; km/h
